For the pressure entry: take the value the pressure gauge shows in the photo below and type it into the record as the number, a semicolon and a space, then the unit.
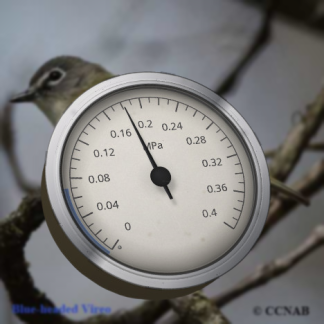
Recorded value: 0.18; MPa
